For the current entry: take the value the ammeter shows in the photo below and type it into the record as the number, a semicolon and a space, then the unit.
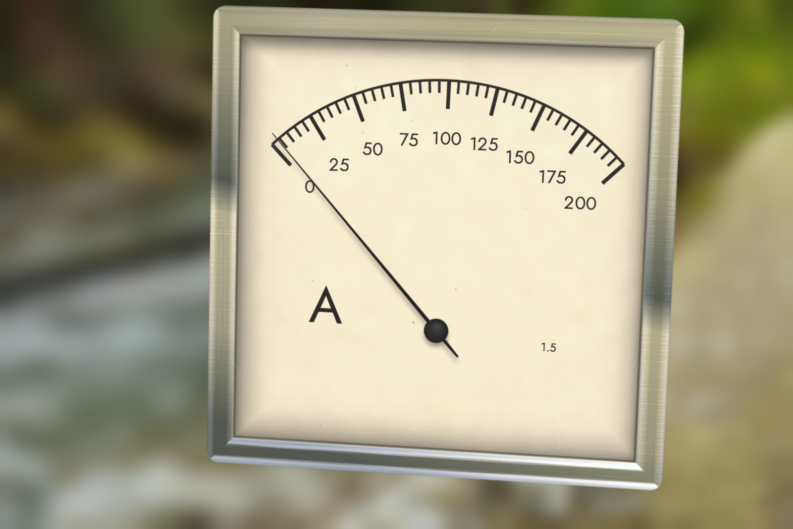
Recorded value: 5; A
